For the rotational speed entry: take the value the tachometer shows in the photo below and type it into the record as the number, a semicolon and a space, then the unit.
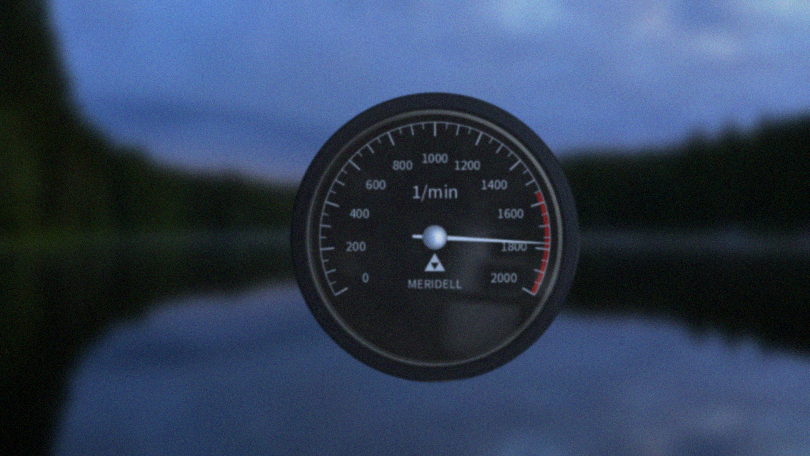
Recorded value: 1775; rpm
